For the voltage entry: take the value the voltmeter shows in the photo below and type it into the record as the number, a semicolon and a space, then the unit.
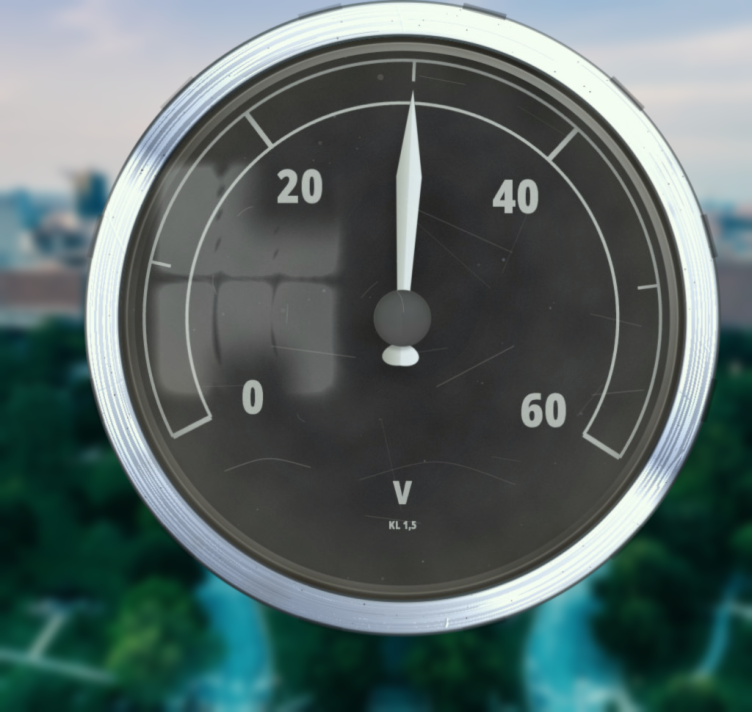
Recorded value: 30; V
